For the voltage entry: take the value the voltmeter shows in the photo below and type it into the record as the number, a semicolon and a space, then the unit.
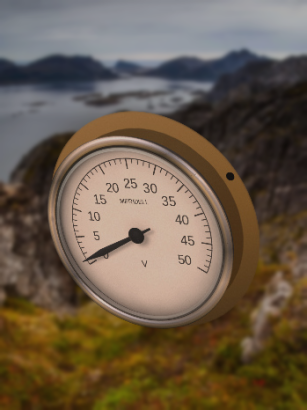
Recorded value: 1; V
